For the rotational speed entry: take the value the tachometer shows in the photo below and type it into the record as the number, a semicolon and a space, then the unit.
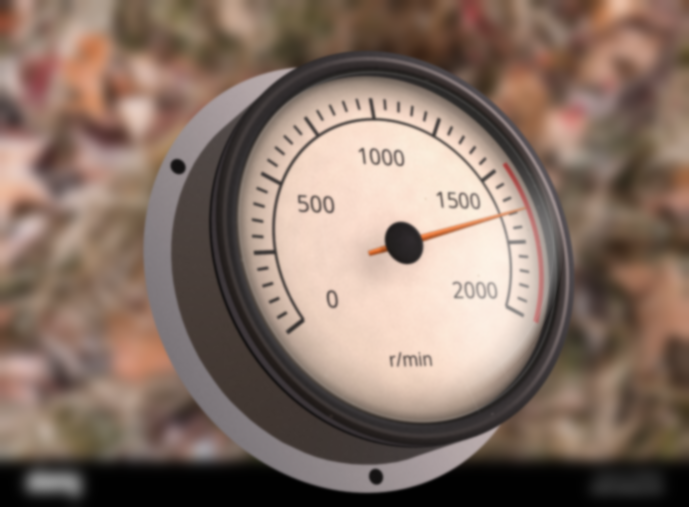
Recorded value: 1650; rpm
